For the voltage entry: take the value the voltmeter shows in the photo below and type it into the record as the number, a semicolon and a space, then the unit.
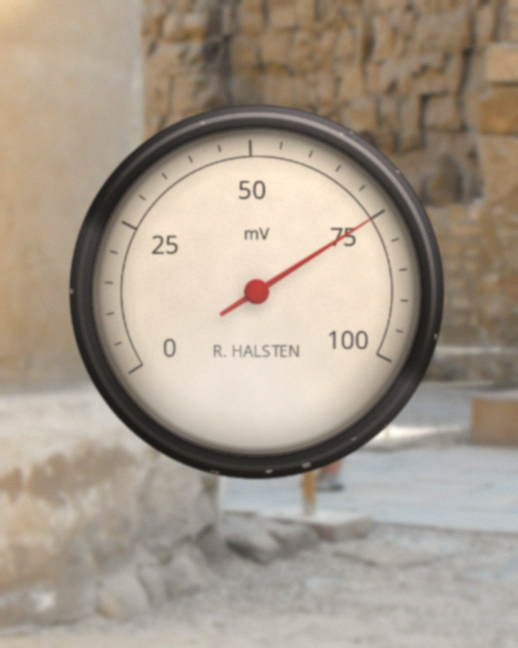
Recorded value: 75; mV
